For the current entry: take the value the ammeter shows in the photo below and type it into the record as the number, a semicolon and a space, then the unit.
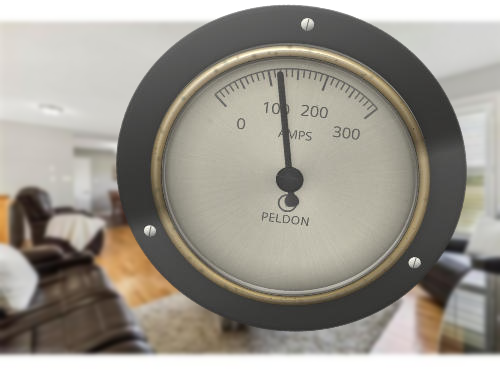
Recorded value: 120; A
